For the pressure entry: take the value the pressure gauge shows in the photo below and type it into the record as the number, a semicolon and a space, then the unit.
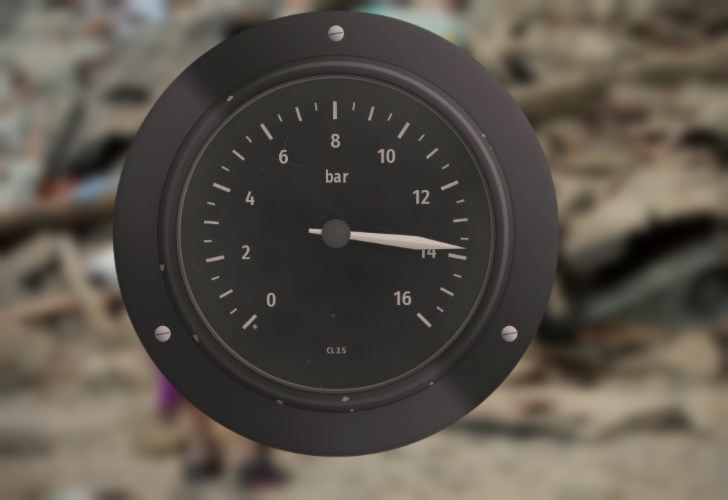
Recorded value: 13.75; bar
